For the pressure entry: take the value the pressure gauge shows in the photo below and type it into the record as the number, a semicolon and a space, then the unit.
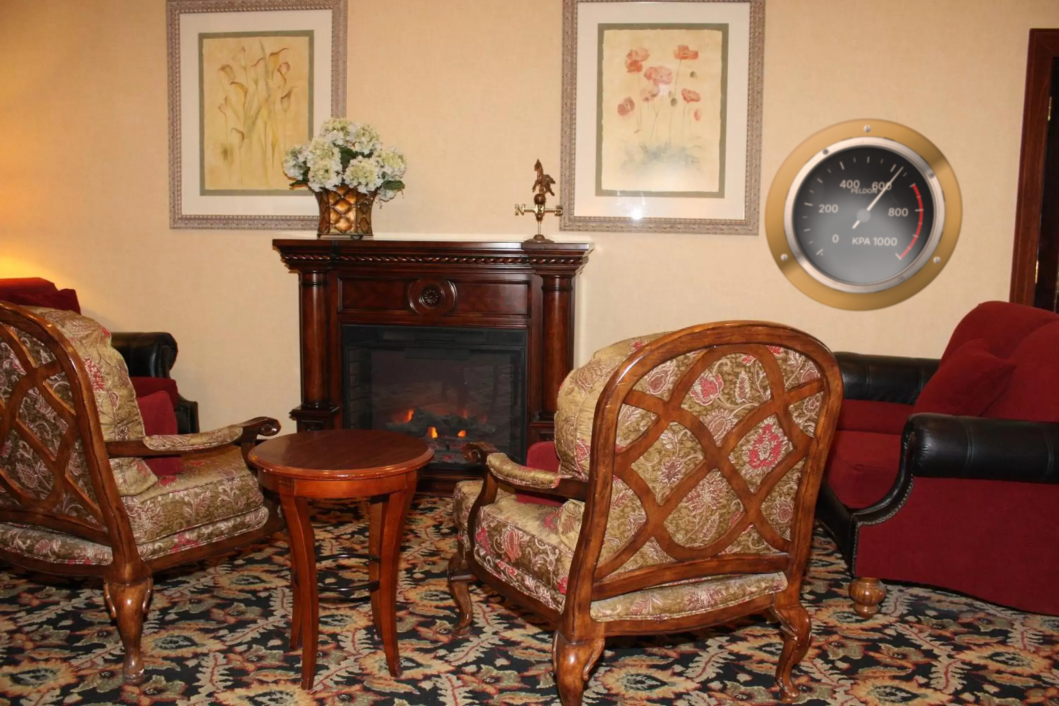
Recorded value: 625; kPa
